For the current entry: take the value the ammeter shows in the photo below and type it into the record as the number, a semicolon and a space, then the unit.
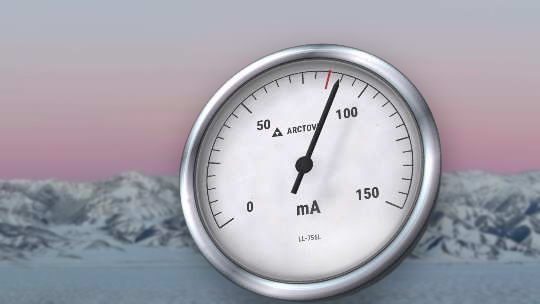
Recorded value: 90; mA
